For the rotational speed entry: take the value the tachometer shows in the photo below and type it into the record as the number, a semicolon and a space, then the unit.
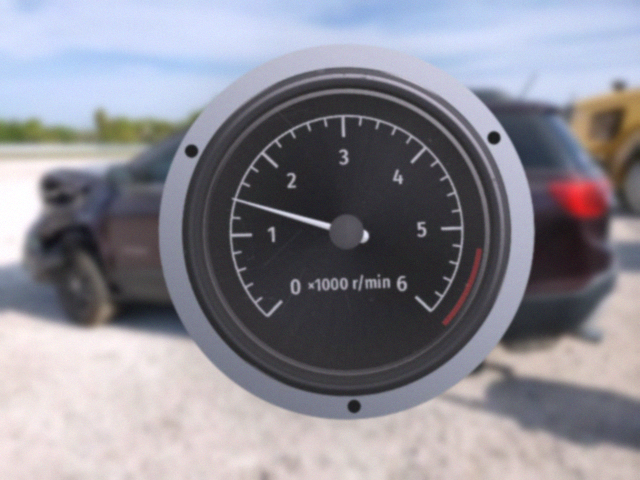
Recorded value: 1400; rpm
